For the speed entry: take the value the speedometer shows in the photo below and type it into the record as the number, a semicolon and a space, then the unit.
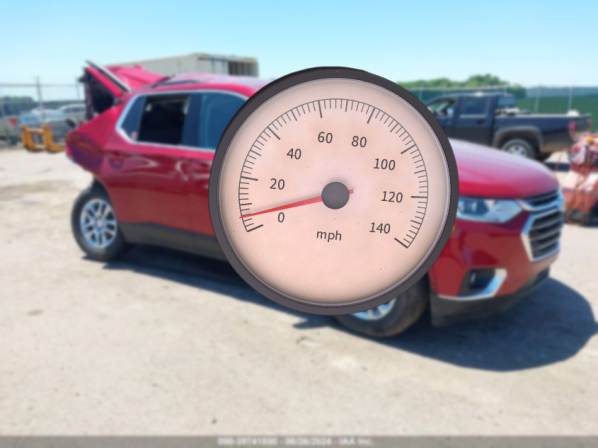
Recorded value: 6; mph
